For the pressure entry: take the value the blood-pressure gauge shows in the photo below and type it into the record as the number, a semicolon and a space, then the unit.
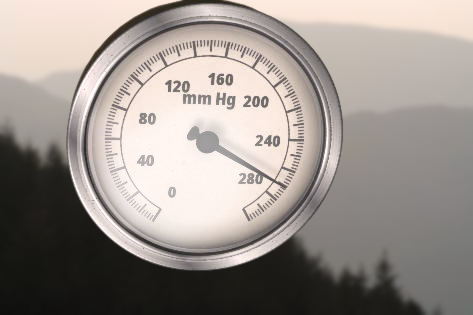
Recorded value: 270; mmHg
